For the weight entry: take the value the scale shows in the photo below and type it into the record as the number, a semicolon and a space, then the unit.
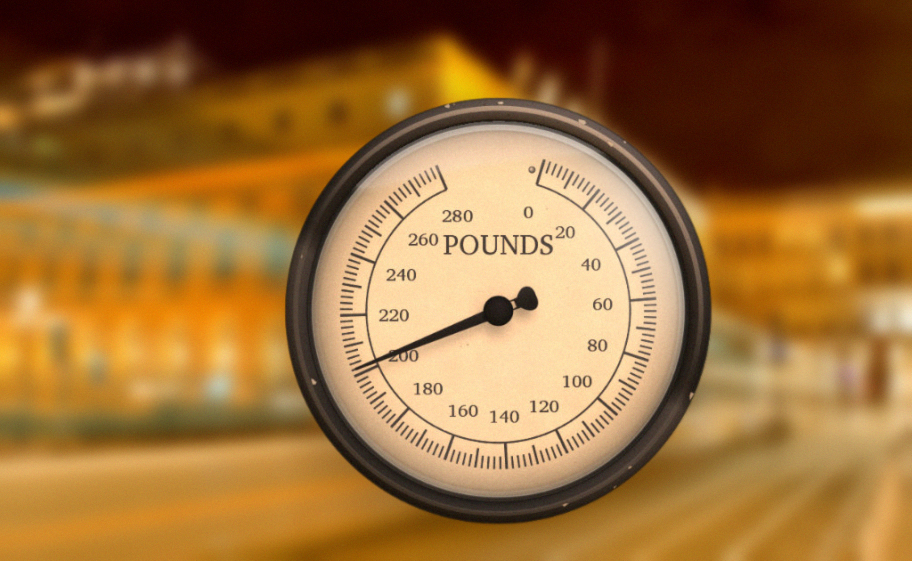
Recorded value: 202; lb
